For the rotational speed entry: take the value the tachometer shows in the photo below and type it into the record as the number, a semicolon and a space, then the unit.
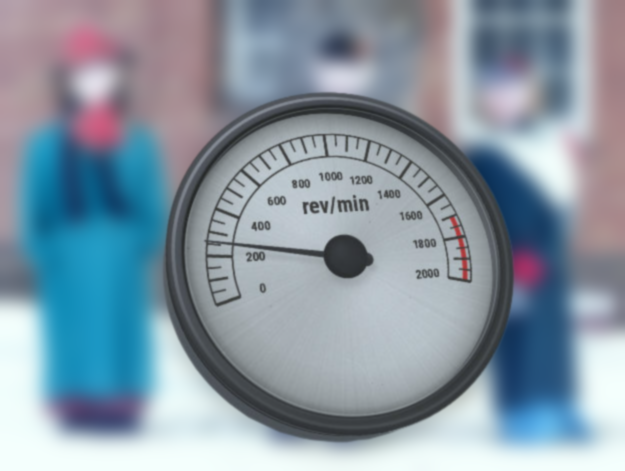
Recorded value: 250; rpm
